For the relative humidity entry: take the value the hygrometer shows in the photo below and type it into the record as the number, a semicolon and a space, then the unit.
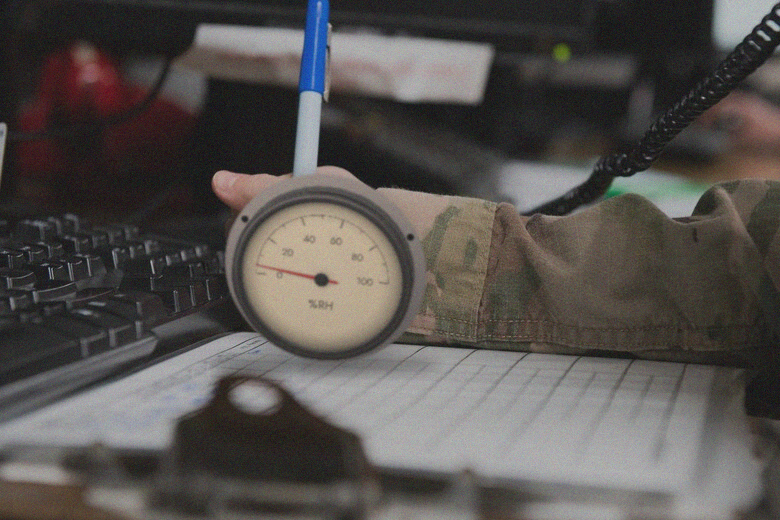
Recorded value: 5; %
